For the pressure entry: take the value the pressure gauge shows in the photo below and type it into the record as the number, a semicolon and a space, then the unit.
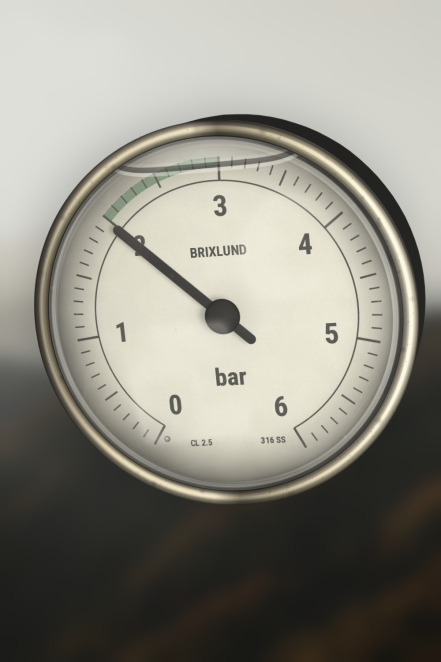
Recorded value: 2; bar
